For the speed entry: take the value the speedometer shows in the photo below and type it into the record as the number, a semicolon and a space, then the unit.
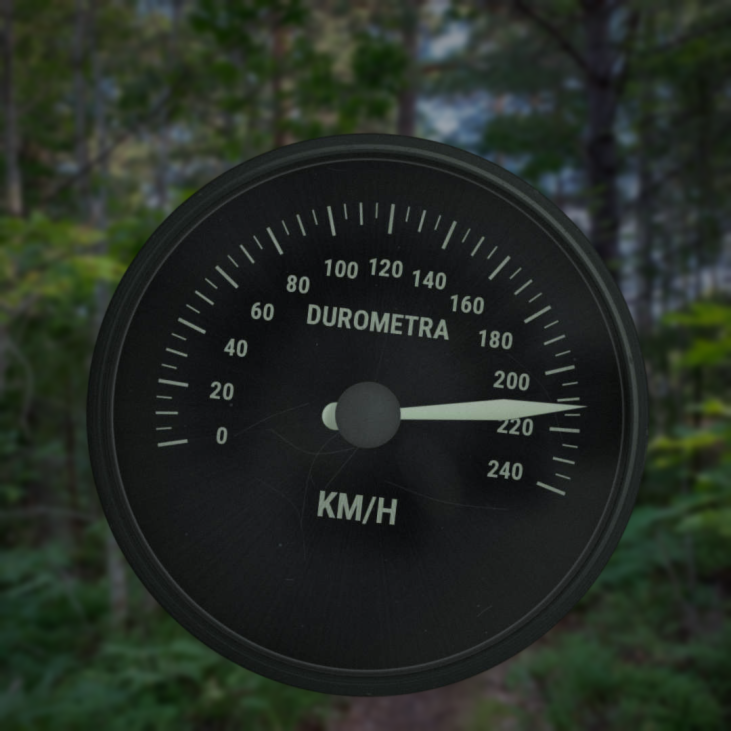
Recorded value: 212.5; km/h
